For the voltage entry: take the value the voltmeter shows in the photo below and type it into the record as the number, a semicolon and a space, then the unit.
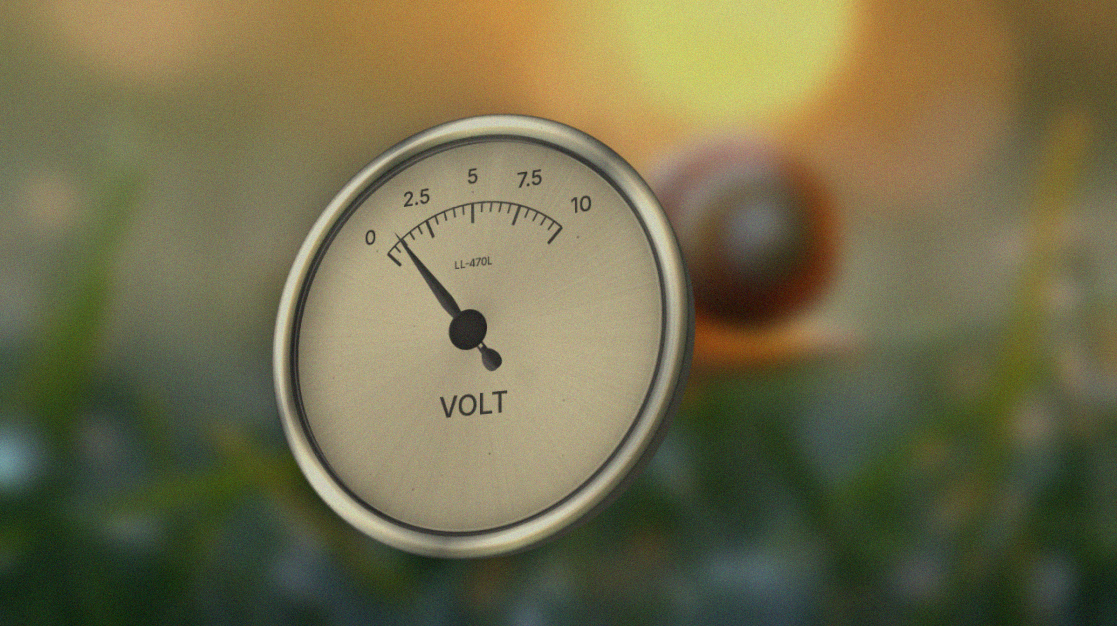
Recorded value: 1; V
